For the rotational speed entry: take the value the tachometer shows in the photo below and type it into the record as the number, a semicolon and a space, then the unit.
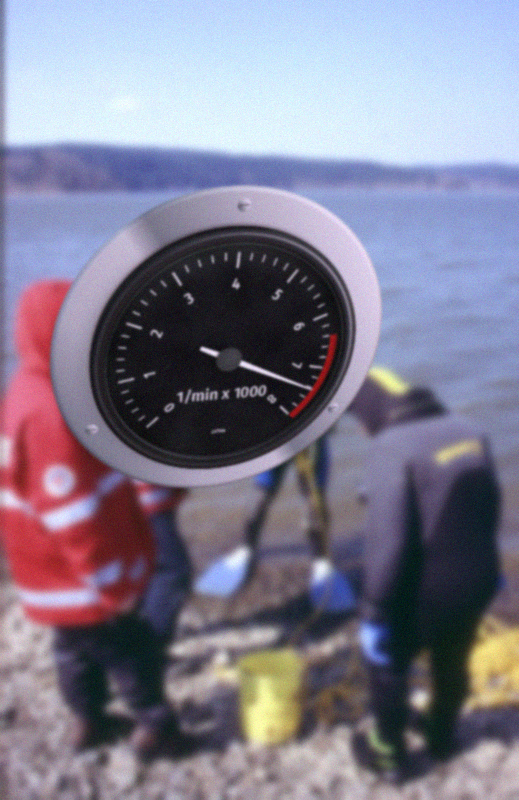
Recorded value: 7400; rpm
